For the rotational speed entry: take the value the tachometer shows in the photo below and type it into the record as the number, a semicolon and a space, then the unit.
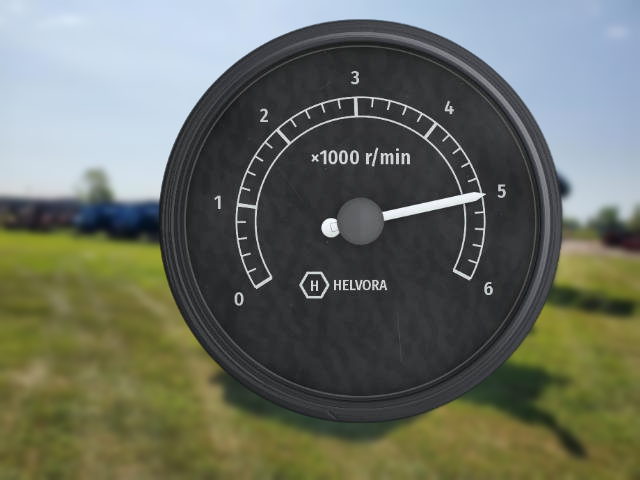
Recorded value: 5000; rpm
